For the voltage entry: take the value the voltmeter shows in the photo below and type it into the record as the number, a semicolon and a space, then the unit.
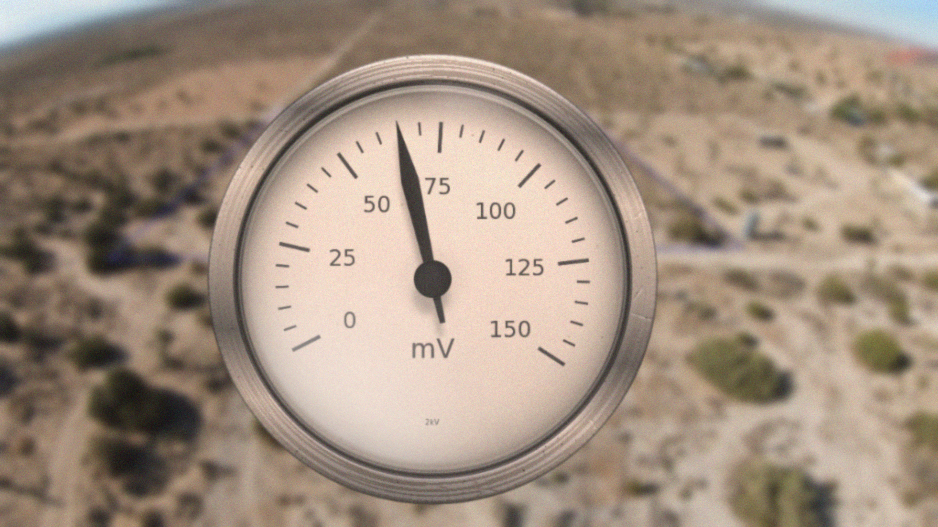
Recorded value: 65; mV
